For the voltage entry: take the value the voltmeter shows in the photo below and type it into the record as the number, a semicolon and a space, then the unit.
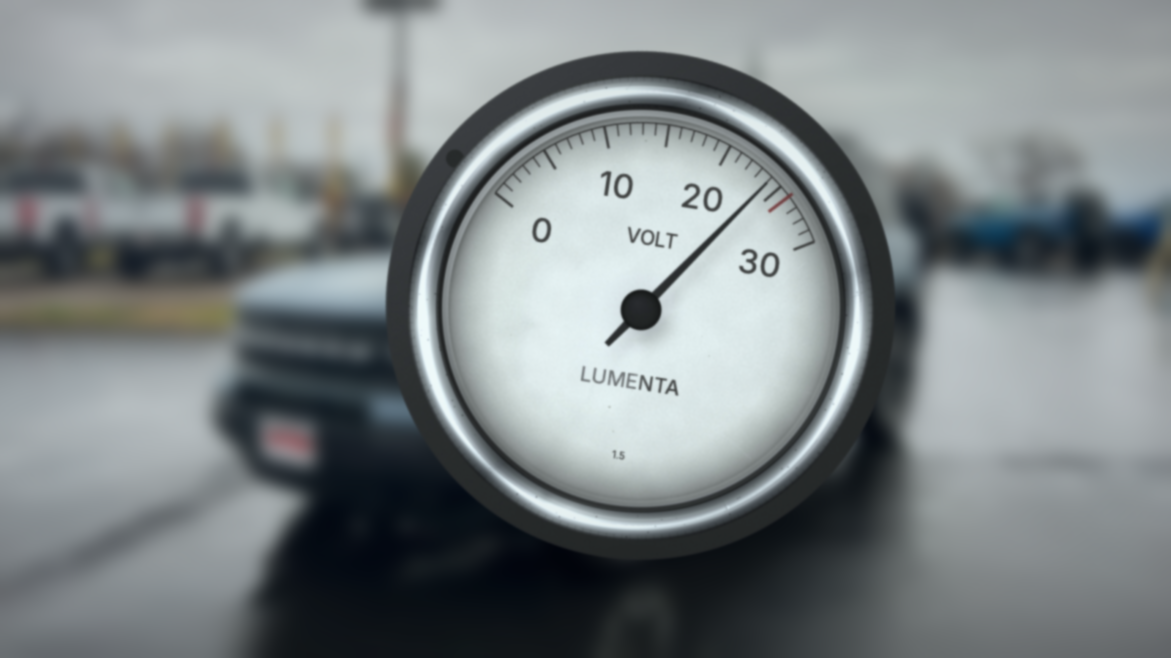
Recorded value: 24; V
